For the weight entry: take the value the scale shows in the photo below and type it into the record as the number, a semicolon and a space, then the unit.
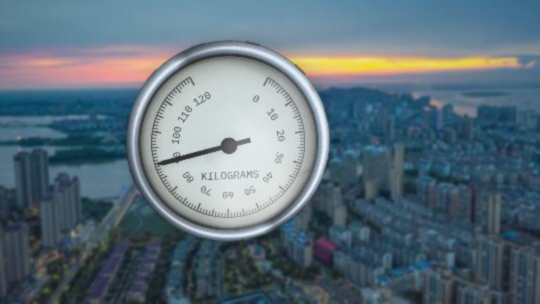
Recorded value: 90; kg
